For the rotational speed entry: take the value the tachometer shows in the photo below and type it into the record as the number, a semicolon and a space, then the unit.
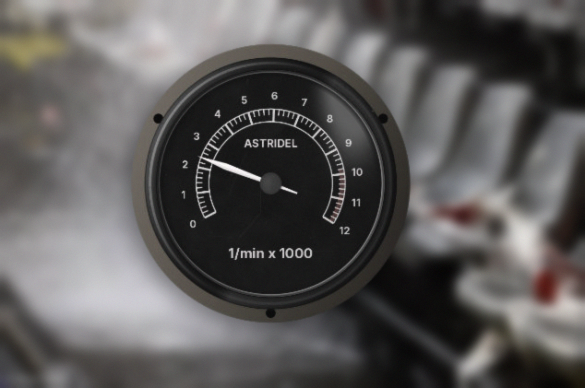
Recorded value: 2400; rpm
